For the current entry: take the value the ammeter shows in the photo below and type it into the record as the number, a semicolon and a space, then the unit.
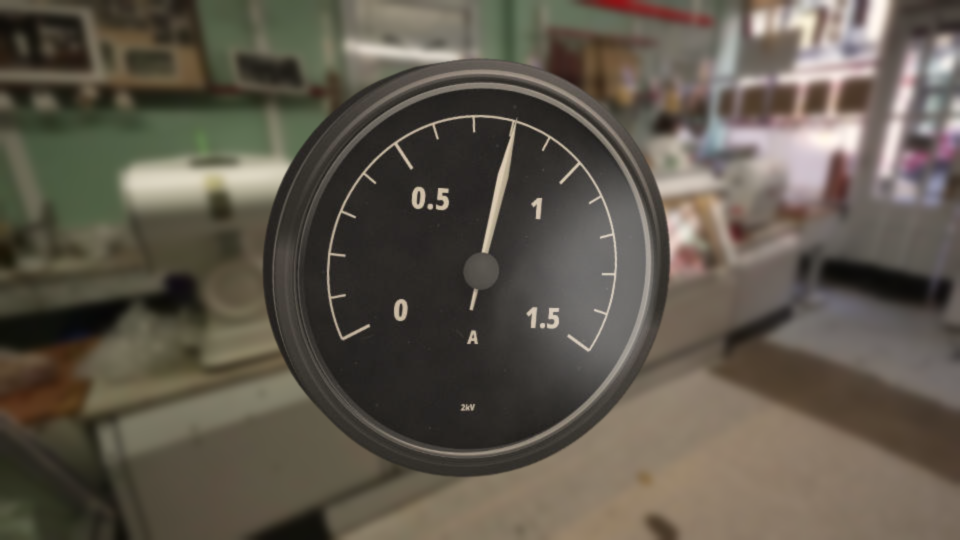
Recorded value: 0.8; A
